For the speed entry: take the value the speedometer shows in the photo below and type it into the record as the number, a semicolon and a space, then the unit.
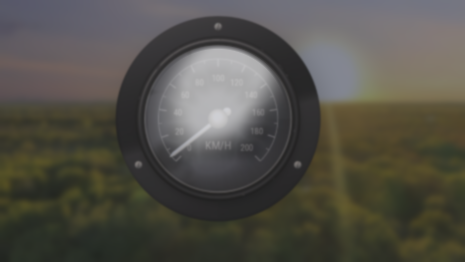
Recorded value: 5; km/h
